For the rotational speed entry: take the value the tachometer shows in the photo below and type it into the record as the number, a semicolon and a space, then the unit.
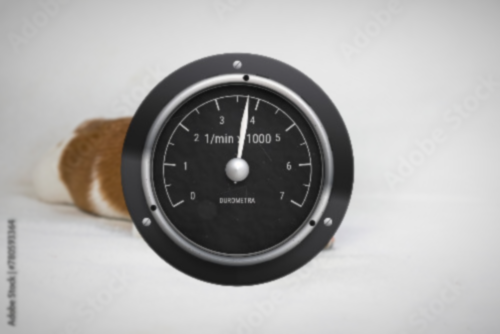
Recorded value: 3750; rpm
